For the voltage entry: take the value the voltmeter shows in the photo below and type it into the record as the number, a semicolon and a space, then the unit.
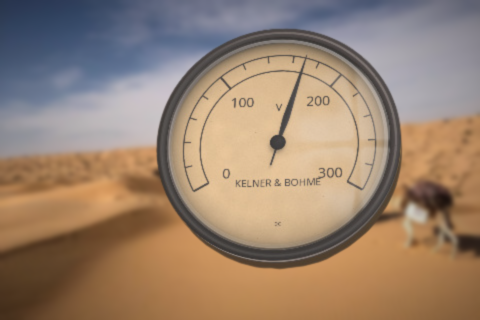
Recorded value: 170; V
